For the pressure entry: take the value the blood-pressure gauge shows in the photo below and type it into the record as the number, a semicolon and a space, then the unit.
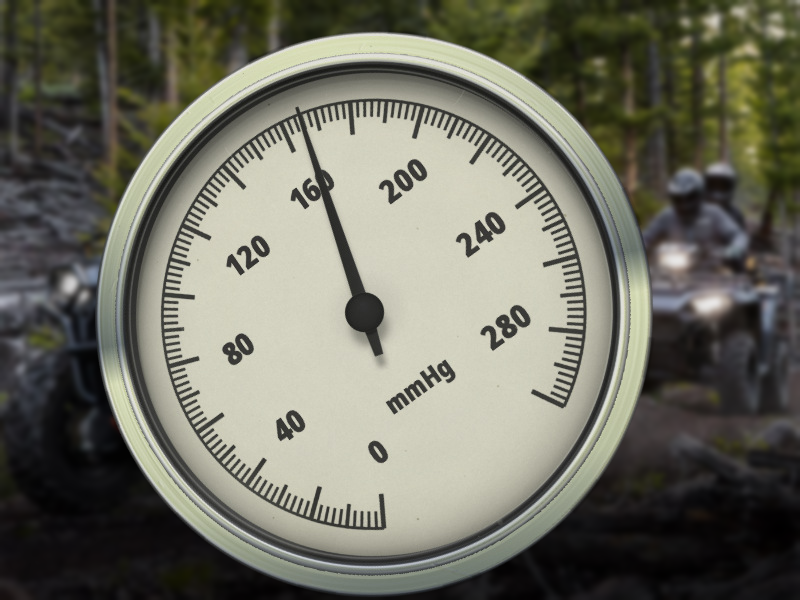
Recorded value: 166; mmHg
